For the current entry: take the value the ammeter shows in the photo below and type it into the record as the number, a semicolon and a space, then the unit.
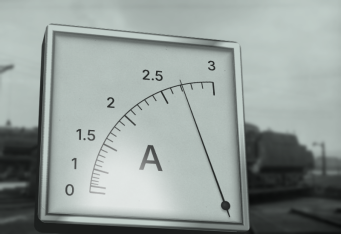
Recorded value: 2.7; A
